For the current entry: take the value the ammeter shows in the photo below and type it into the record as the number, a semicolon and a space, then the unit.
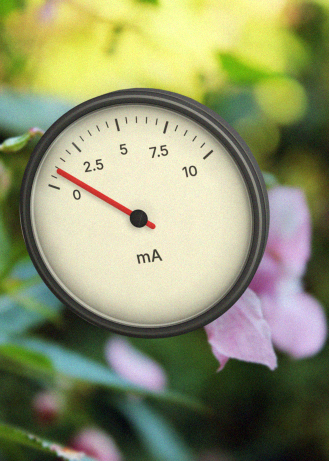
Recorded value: 1; mA
